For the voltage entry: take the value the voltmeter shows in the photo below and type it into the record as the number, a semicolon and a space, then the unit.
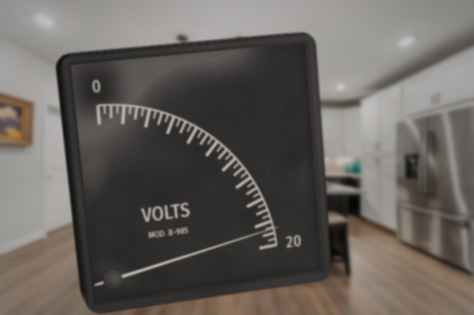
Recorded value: 18.5; V
